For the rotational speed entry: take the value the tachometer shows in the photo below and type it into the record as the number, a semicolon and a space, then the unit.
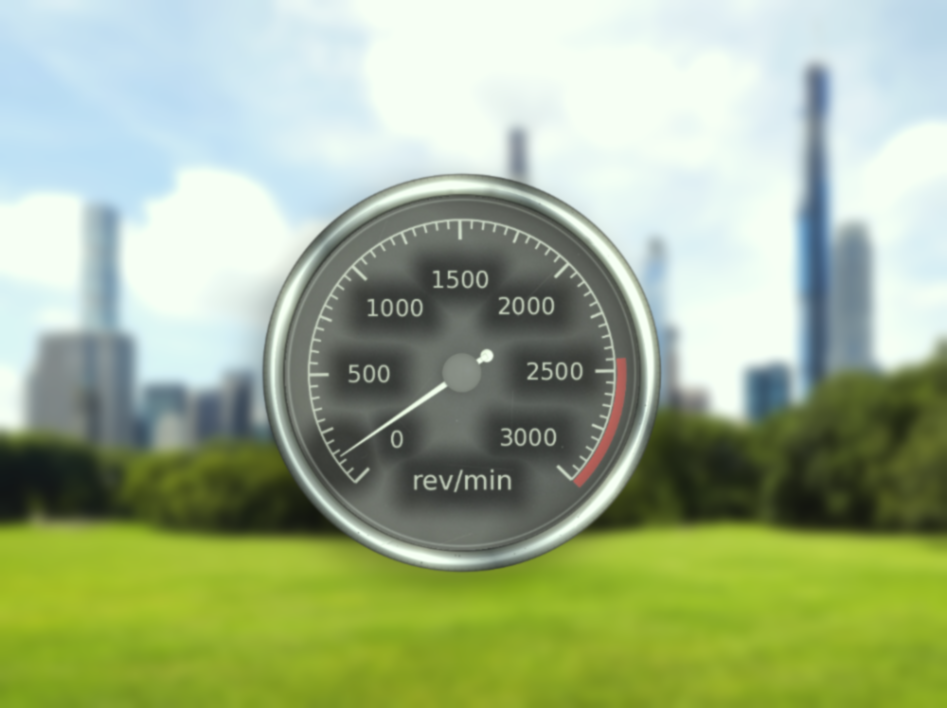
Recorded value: 125; rpm
